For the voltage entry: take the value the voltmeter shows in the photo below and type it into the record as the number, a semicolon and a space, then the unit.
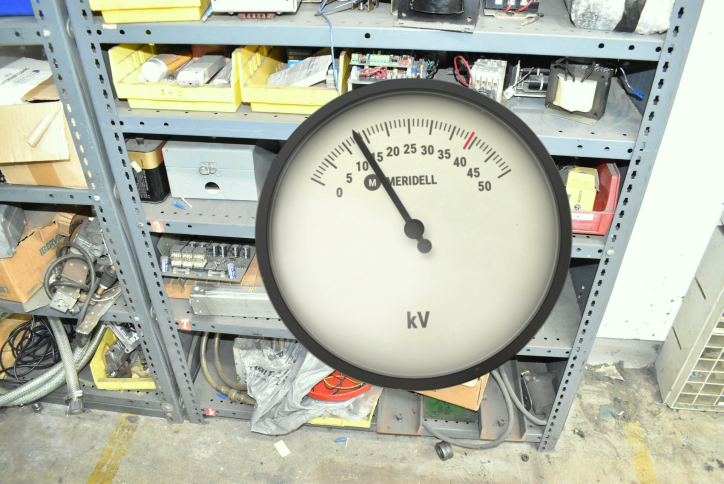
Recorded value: 13; kV
